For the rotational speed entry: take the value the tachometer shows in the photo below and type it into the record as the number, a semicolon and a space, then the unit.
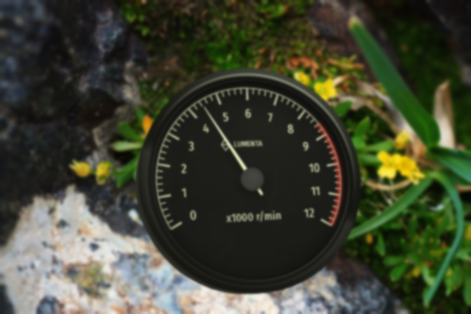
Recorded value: 4400; rpm
